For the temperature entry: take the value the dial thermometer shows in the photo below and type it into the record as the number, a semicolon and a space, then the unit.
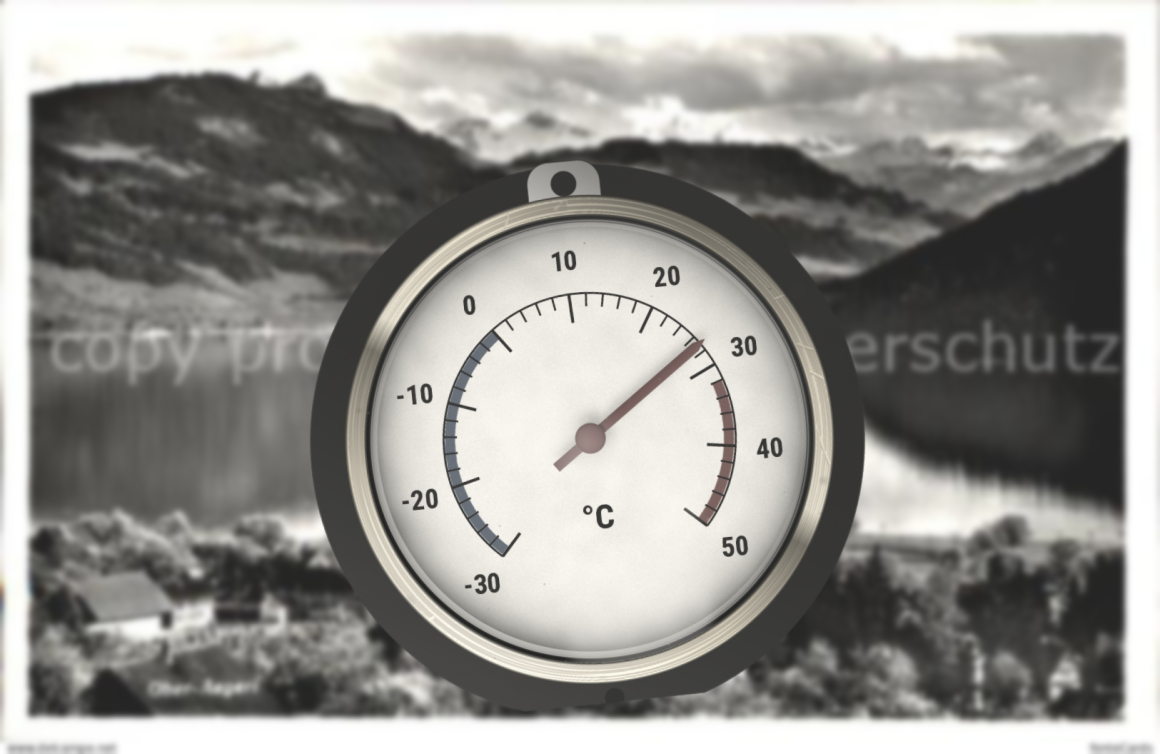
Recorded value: 27; °C
